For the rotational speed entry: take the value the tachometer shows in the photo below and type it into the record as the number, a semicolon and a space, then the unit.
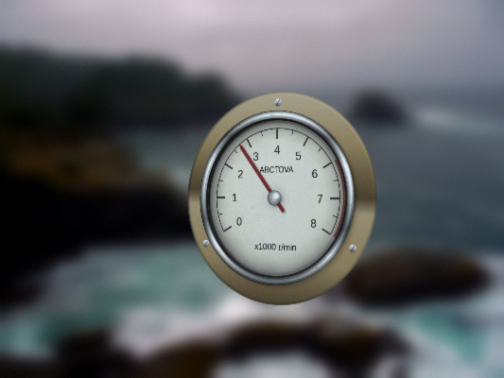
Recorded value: 2750; rpm
